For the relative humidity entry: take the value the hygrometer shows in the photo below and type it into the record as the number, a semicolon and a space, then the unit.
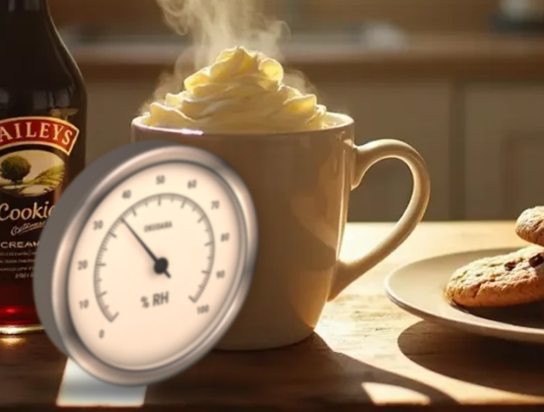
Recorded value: 35; %
